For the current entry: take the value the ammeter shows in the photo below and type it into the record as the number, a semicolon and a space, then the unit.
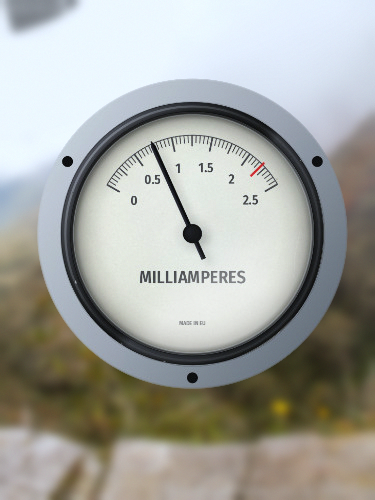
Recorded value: 0.75; mA
